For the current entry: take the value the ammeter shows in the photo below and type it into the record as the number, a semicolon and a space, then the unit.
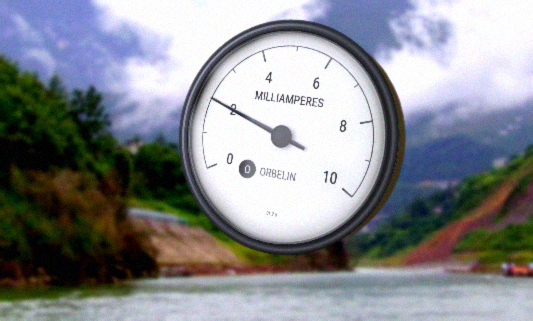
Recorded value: 2; mA
